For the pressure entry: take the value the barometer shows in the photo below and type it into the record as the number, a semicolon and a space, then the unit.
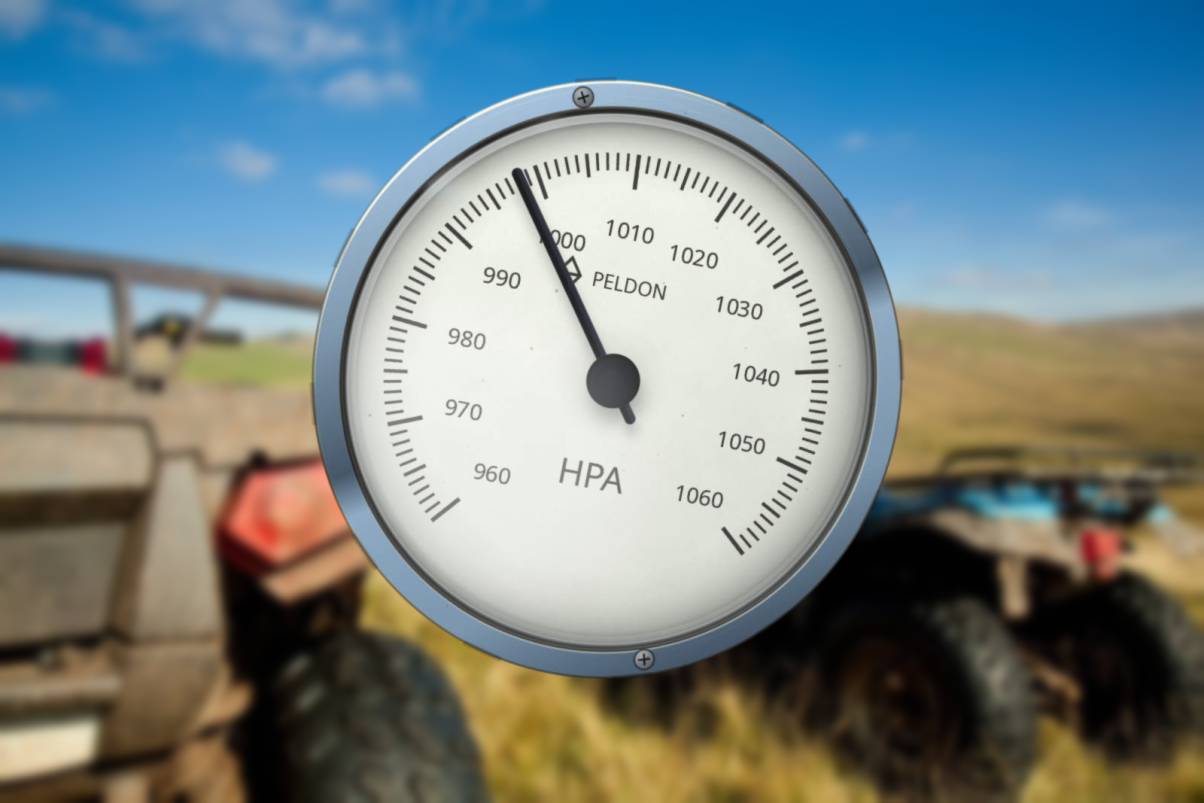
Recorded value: 998; hPa
